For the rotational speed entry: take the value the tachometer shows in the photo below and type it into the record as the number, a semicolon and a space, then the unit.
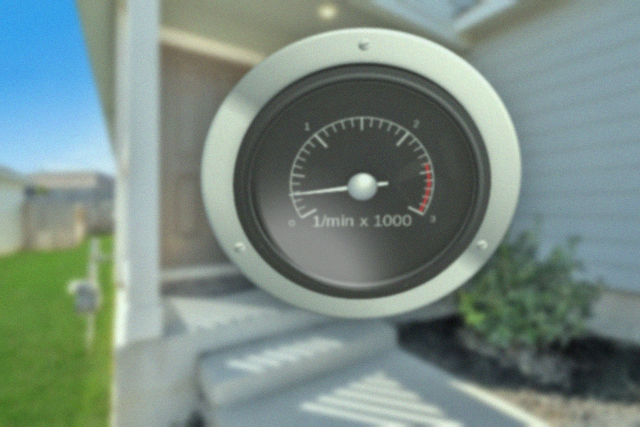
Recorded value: 300; rpm
